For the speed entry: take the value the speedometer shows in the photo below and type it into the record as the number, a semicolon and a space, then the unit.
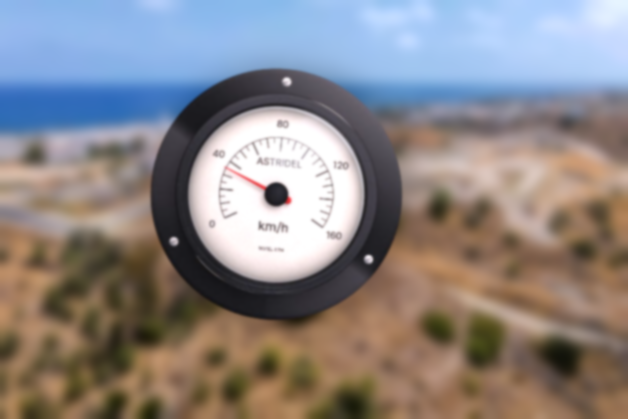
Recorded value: 35; km/h
